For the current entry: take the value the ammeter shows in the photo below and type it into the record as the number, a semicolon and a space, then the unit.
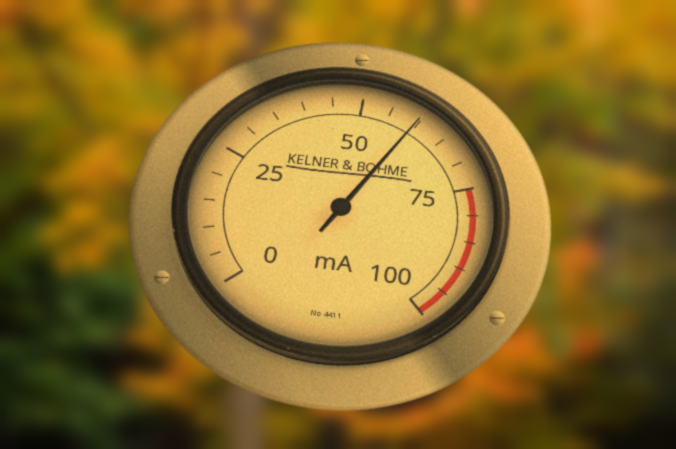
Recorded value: 60; mA
